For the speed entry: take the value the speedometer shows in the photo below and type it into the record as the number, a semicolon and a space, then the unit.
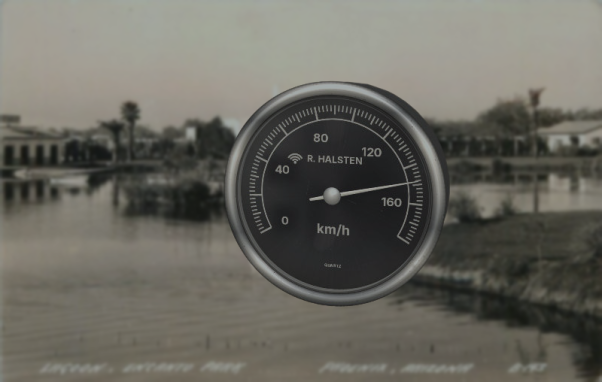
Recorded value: 148; km/h
